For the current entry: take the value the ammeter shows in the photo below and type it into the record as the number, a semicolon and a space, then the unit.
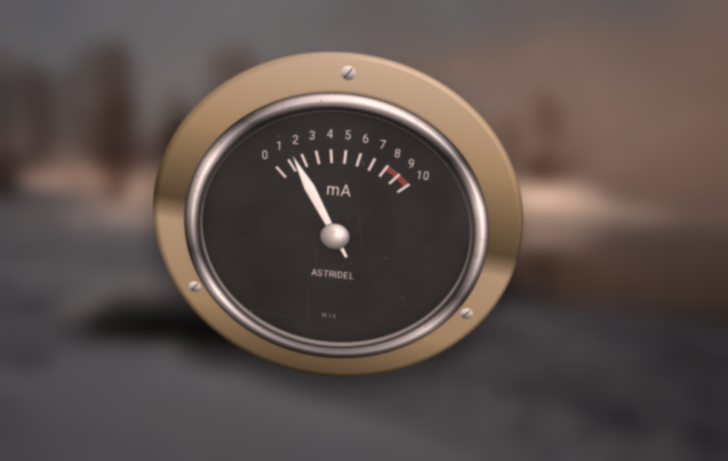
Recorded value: 1.5; mA
